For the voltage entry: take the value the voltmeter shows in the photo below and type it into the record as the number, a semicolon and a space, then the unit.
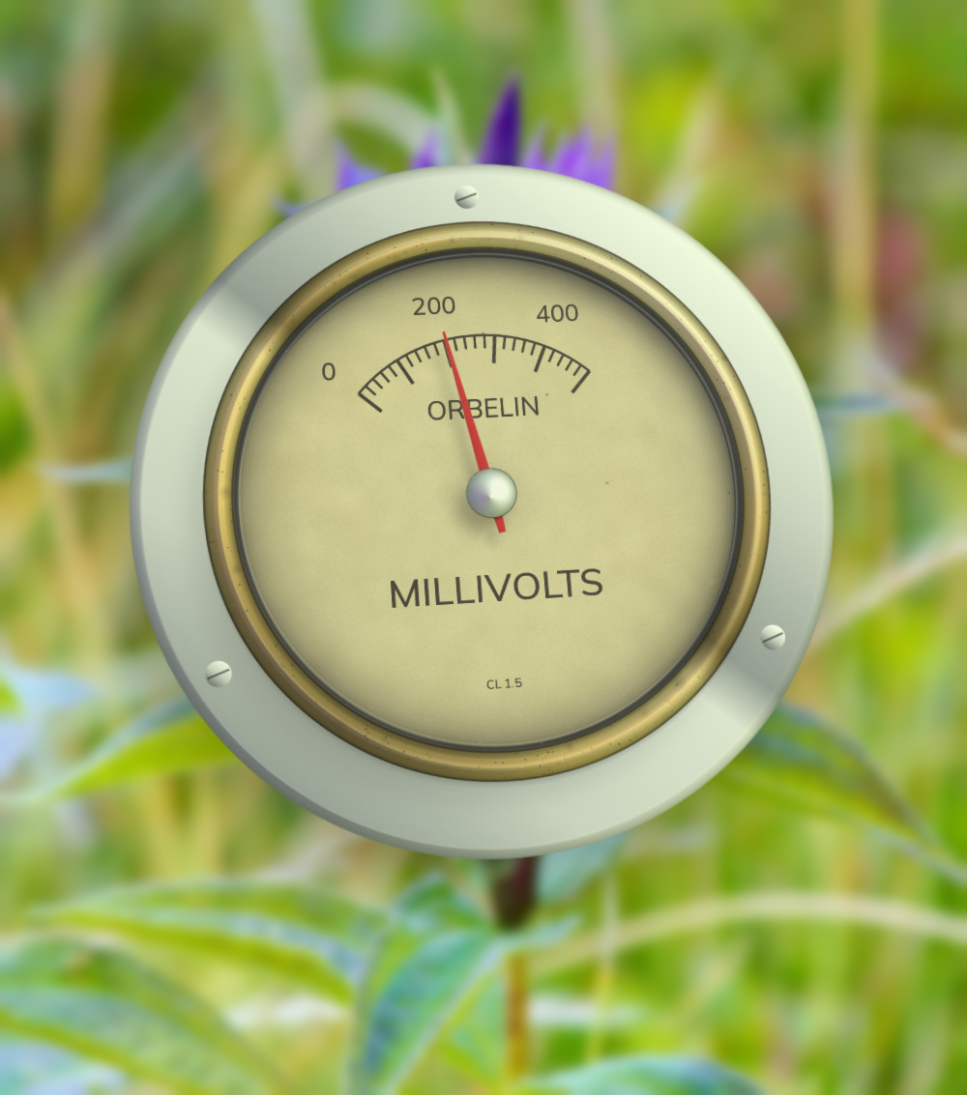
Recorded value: 200; mV
